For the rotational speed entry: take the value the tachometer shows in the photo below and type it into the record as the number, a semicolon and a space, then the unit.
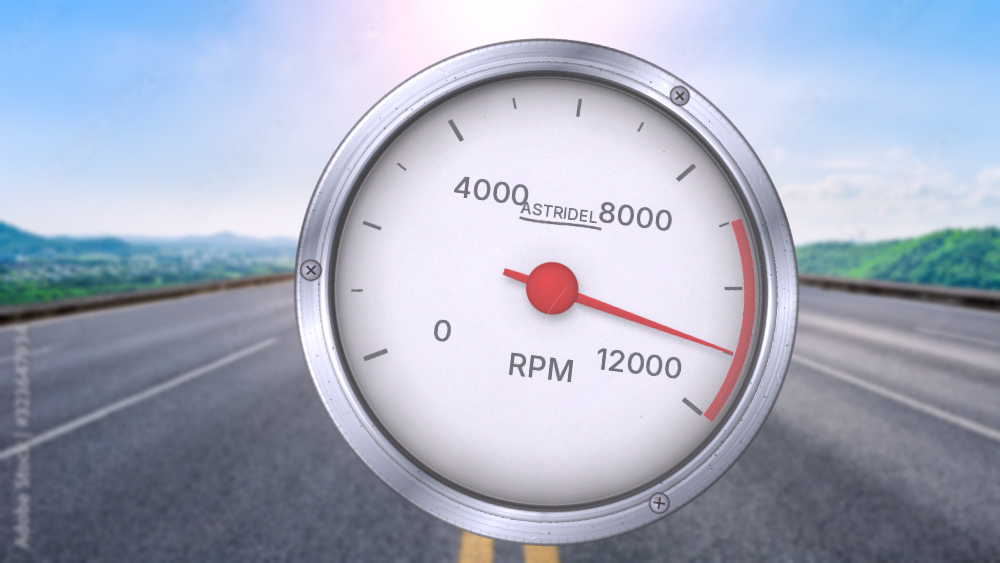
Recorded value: 11000; rpm
